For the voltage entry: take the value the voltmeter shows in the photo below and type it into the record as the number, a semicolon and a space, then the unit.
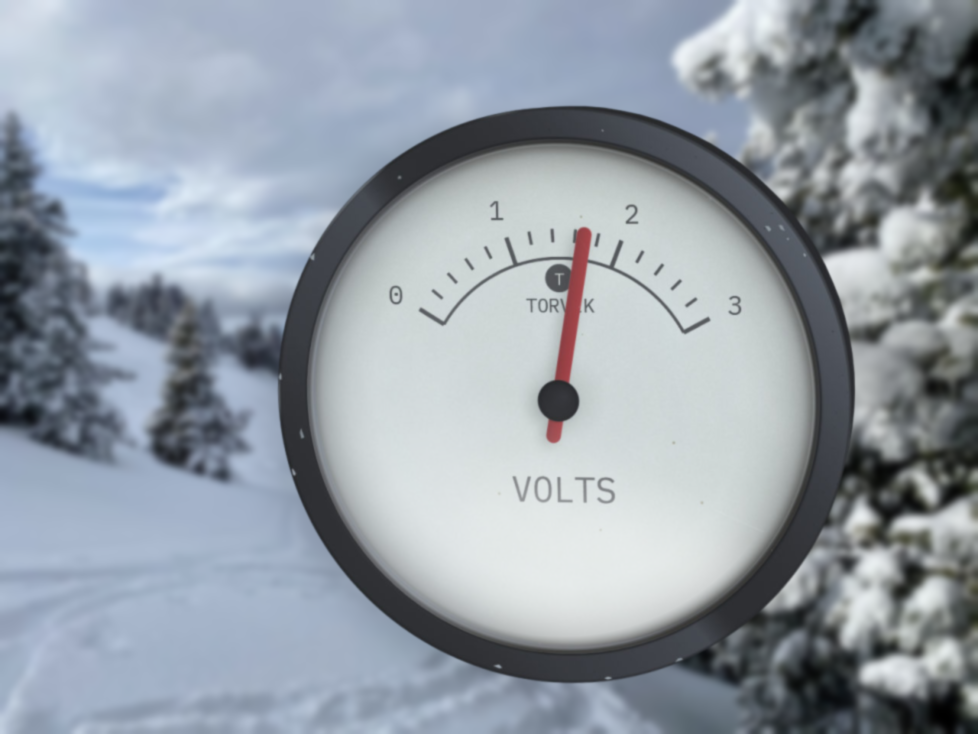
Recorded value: 1.7; V
